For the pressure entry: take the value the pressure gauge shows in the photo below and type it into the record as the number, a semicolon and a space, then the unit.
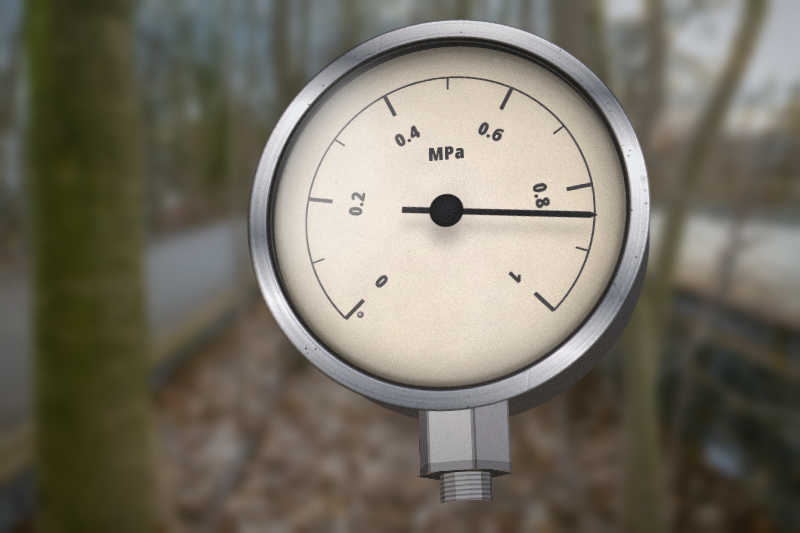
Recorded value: 0.85; MPa
